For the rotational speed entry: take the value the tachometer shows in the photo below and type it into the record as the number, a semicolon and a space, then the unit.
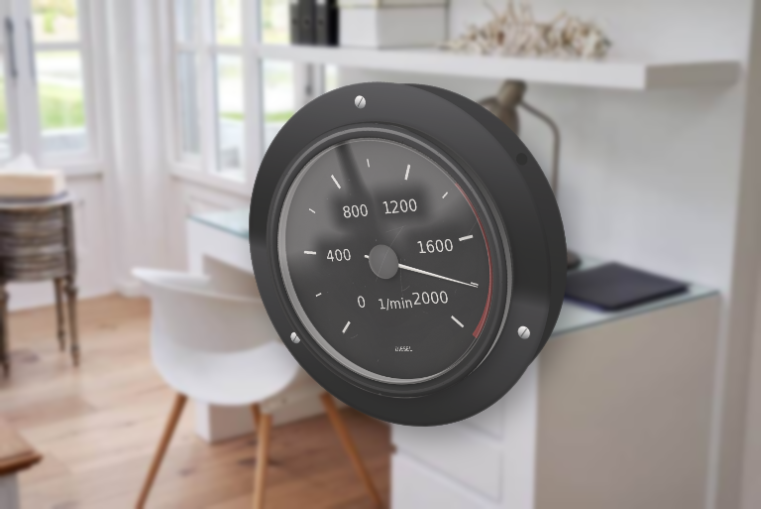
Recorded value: 1800; rpm
